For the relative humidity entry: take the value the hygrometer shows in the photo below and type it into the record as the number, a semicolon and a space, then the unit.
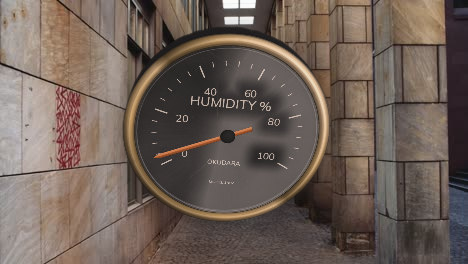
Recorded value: 4; %
